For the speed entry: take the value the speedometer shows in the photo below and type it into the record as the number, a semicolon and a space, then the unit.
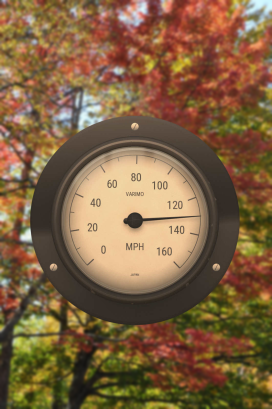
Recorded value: 130; mph
